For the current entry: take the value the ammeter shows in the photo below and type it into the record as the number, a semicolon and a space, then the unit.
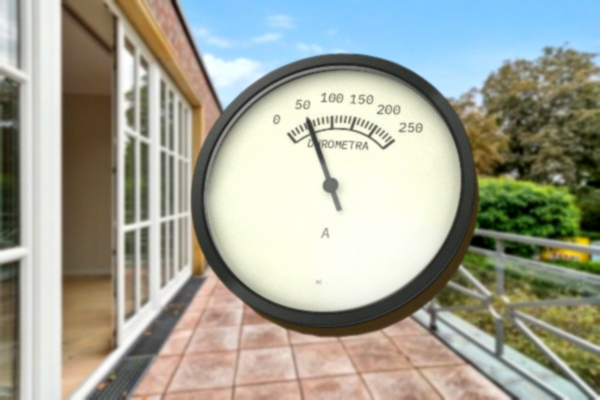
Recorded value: 50; A
